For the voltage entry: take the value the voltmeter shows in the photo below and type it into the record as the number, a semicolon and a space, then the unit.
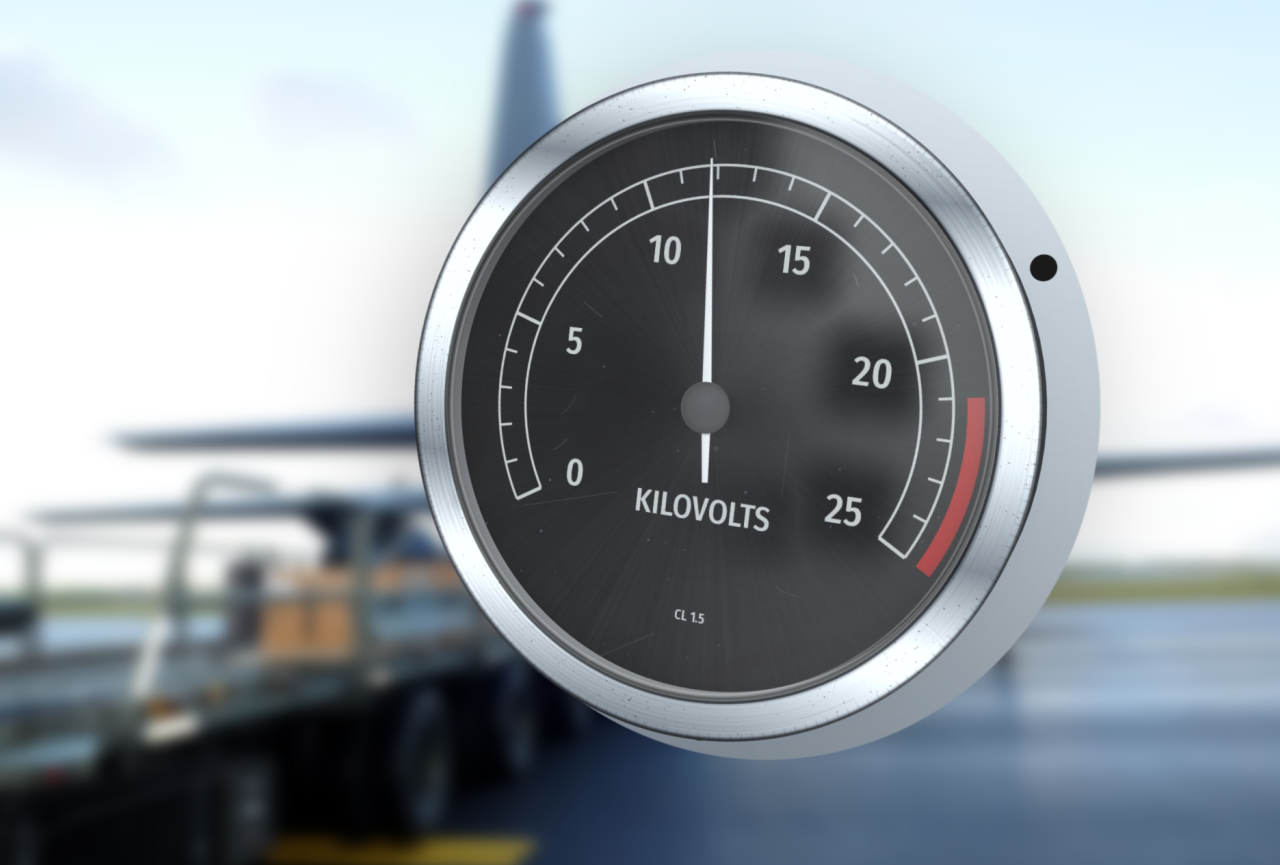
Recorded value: 12; kV
